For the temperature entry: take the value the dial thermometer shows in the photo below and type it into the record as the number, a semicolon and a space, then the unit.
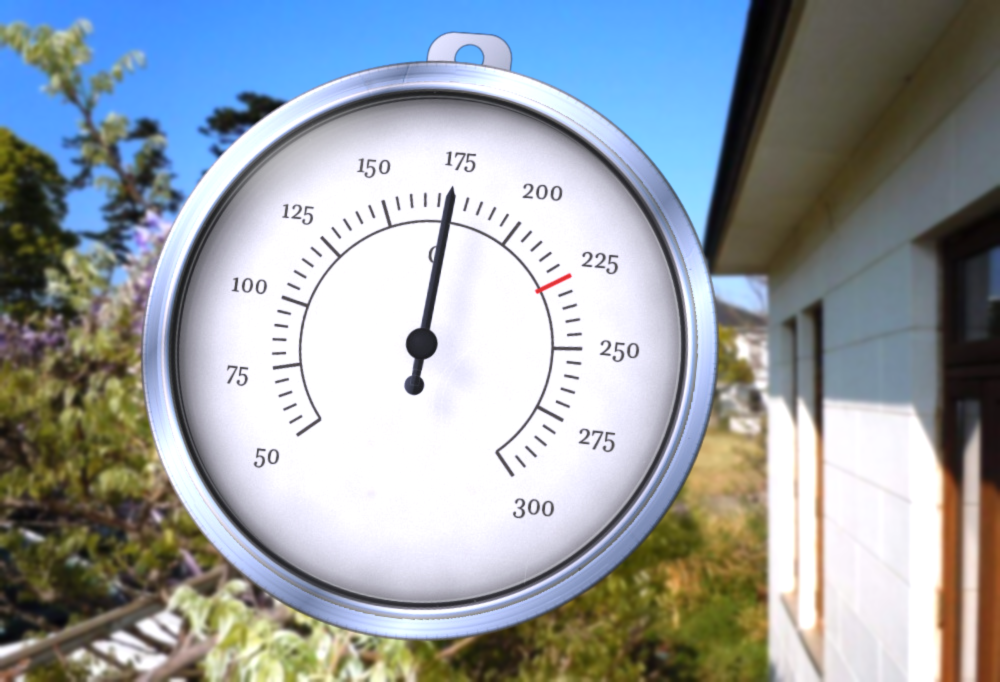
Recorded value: 175; °C
